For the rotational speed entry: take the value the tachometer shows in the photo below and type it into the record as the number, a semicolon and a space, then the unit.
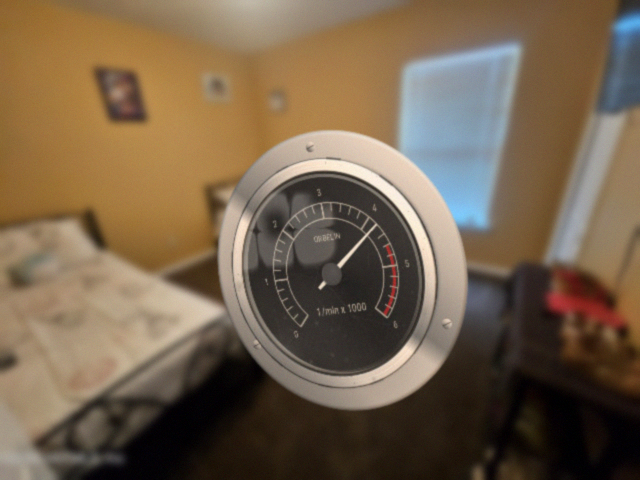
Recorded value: 4200; rpm
